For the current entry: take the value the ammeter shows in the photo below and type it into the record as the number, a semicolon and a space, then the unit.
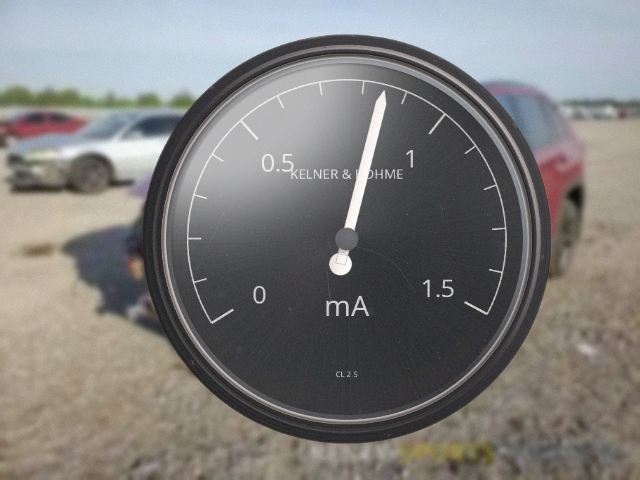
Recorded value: 0.85; mA
